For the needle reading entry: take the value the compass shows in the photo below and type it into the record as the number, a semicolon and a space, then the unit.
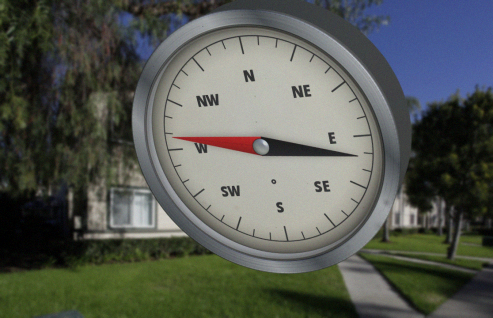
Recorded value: 280; °
